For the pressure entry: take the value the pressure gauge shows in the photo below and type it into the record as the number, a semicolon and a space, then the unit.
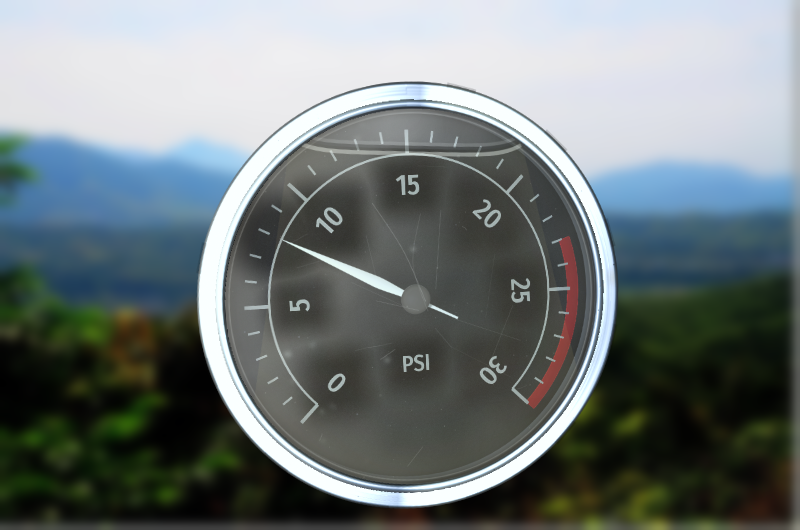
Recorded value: 8; psi
